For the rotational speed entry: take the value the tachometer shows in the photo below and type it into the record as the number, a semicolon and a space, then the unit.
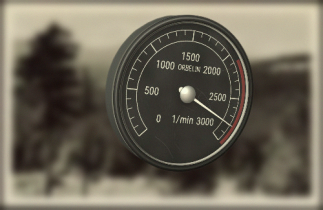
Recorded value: 2800; rpm
